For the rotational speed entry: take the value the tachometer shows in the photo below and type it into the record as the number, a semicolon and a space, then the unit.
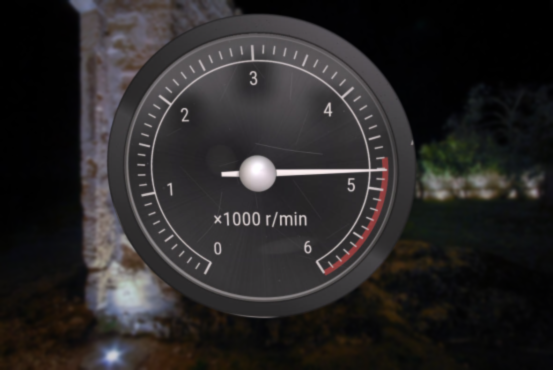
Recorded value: 4800; rpm
